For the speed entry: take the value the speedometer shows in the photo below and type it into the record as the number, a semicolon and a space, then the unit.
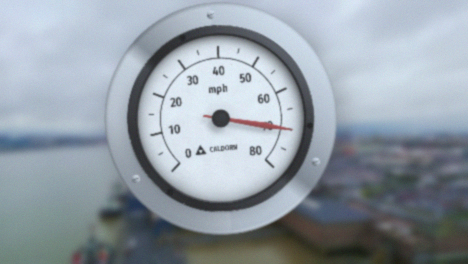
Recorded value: 70; mph
